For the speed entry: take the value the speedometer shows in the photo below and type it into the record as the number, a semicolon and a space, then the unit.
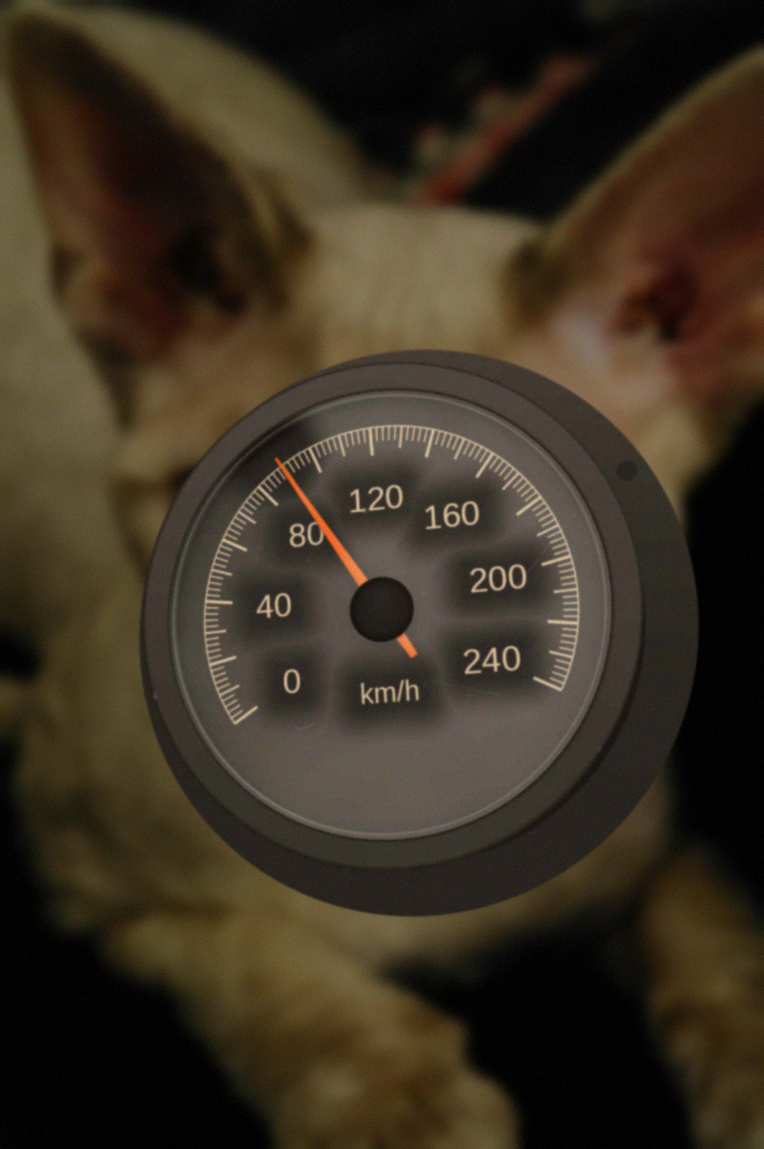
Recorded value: 90; km/h
